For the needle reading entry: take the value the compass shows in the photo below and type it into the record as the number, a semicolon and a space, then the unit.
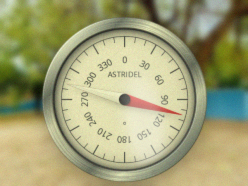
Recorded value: 105; °
